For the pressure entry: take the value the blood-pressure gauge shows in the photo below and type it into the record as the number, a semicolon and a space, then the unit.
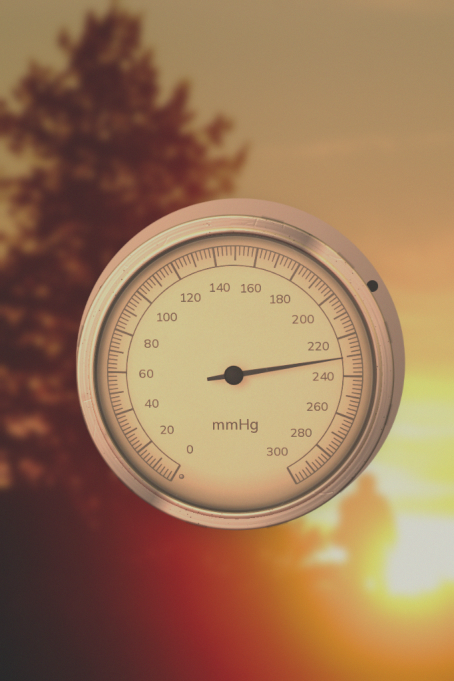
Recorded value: 230; mmHg
